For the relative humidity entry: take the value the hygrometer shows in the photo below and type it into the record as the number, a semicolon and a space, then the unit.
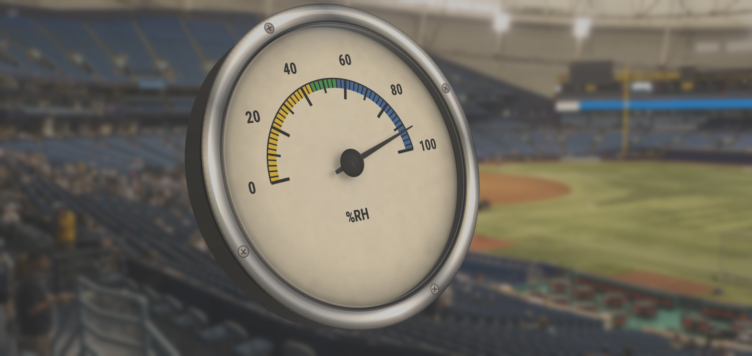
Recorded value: 92; %
